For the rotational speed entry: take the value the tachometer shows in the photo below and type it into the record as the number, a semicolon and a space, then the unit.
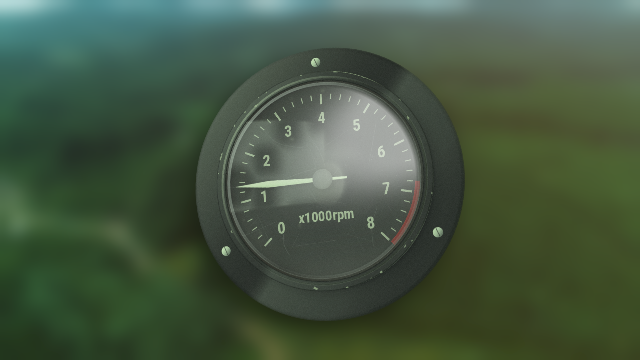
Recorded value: 1300; rpm
